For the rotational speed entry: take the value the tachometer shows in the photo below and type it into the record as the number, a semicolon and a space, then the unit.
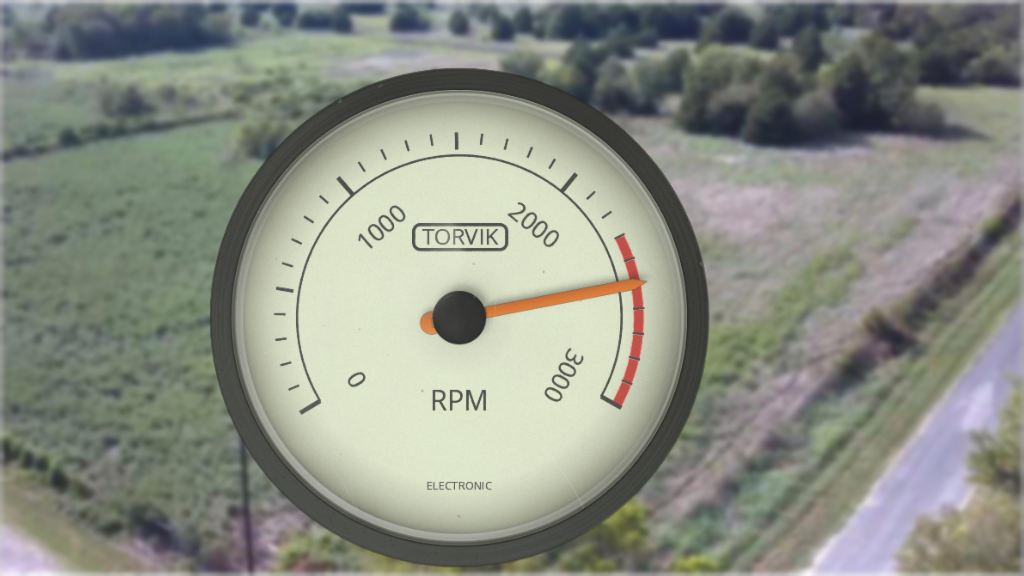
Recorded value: 2500; rpm
